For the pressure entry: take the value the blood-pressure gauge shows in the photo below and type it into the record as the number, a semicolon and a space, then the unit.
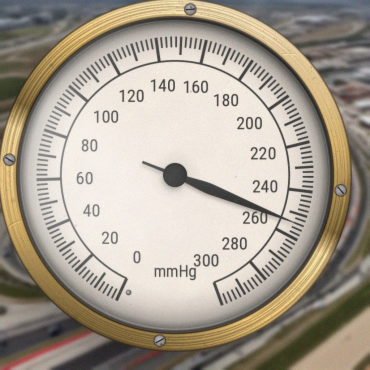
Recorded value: 254; mmHg
